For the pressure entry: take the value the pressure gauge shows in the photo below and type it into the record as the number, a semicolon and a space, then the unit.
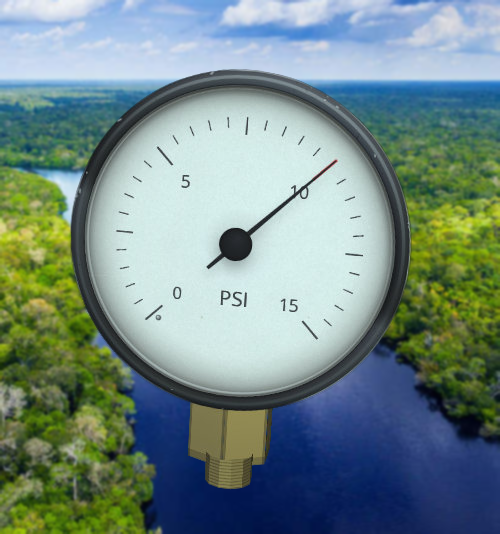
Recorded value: 10; psi
